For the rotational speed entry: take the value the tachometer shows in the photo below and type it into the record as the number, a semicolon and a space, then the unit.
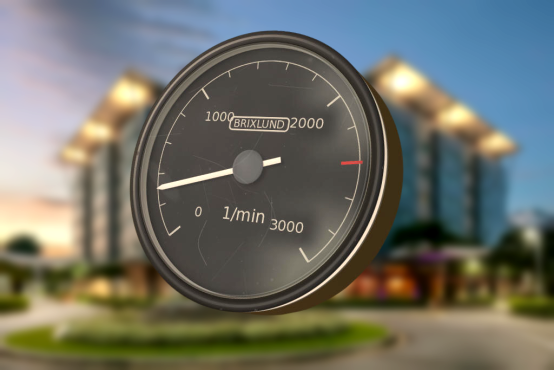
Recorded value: 300; rpm
